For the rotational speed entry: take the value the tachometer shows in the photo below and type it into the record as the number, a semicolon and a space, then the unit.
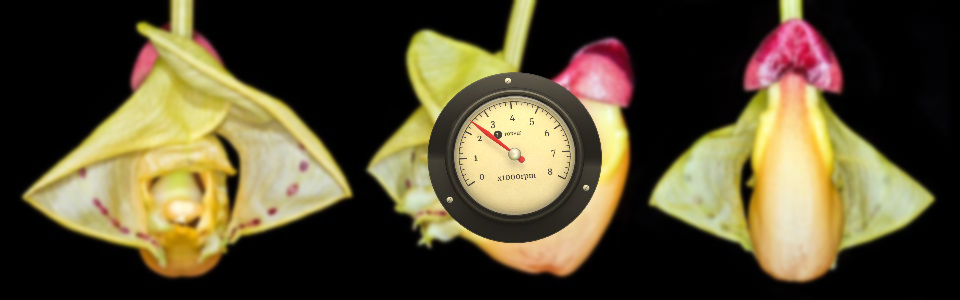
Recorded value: 2400; rpm
